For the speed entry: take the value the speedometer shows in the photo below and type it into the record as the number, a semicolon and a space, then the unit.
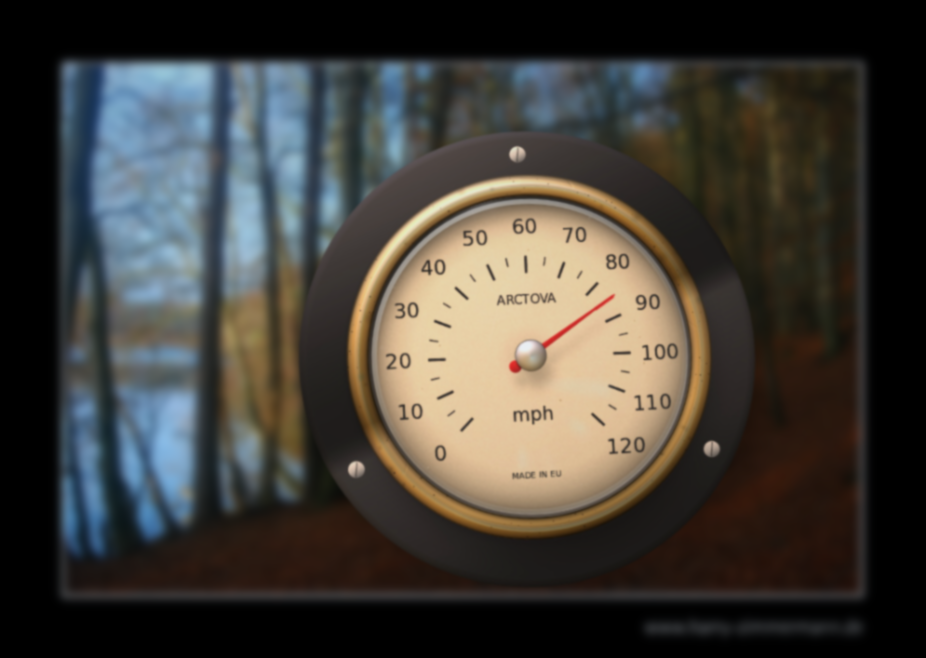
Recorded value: 85; mph
